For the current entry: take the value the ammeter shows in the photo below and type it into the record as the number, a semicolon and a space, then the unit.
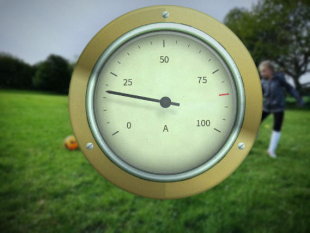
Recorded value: 17.5; A
